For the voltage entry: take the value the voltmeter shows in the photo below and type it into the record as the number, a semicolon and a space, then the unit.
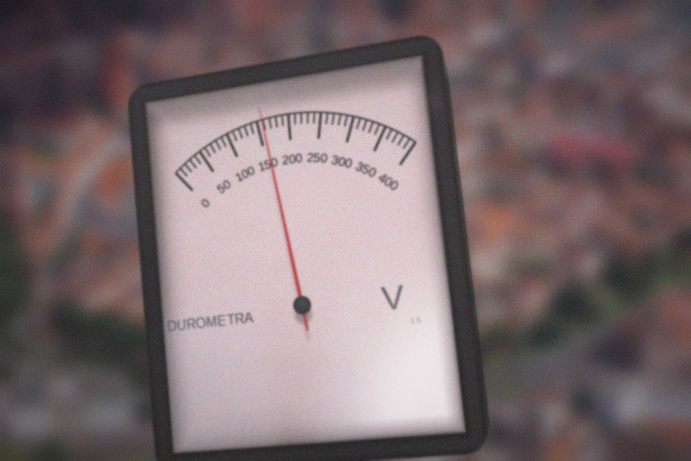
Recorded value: 160; V
